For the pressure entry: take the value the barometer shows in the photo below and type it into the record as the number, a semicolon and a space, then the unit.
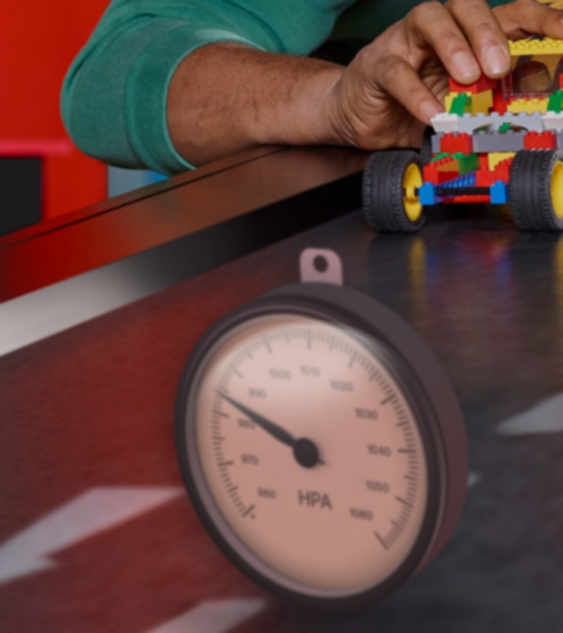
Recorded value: 985; hPa
